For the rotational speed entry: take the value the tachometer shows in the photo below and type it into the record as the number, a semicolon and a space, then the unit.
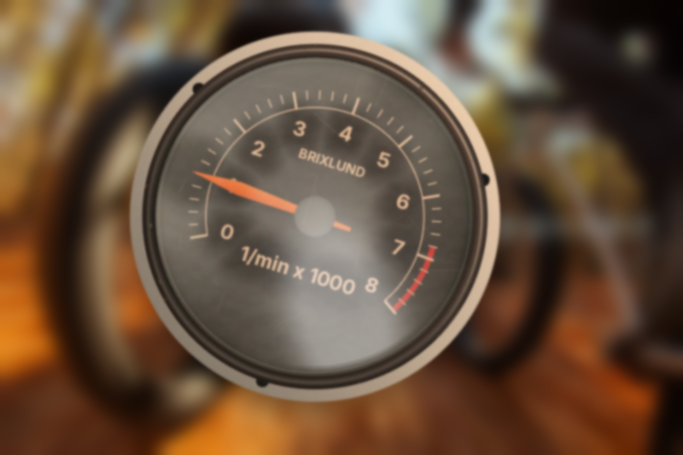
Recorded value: 1000; rpm
